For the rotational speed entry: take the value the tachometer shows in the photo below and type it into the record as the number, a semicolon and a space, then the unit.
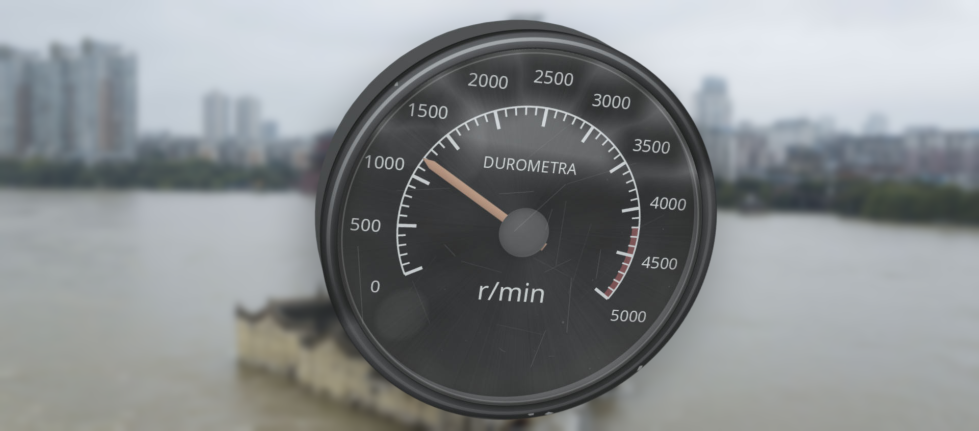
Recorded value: 1200; rpm
